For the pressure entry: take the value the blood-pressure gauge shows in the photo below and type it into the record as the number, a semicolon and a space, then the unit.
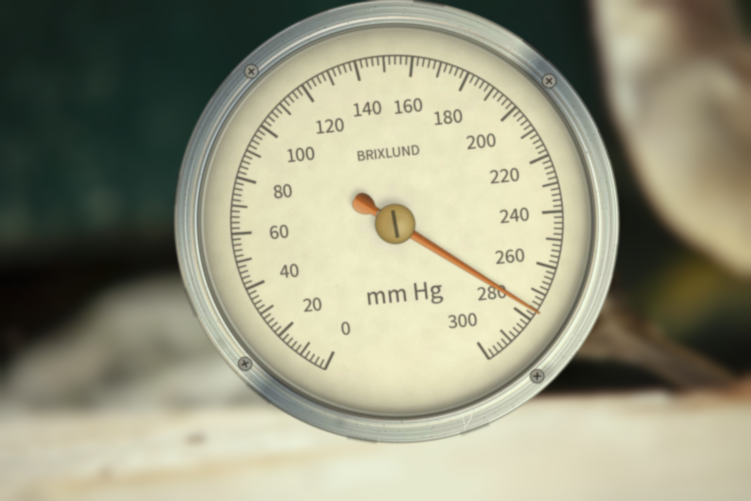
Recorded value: 276; mmHg
